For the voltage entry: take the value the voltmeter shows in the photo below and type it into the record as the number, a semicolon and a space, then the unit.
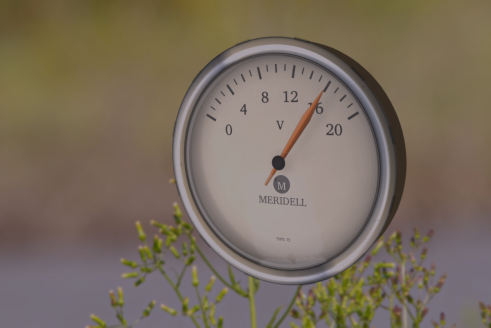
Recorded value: 16; V
